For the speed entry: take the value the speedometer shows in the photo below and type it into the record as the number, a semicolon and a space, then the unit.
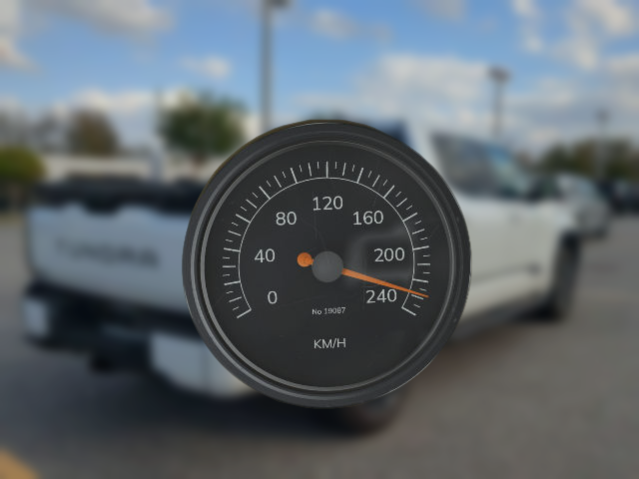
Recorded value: 227.5; km/h
